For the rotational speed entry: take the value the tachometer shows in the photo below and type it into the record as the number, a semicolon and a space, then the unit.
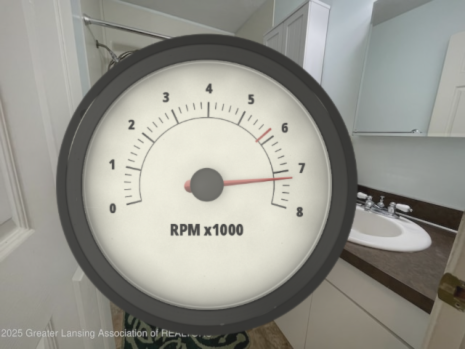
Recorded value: 7200; rpm
